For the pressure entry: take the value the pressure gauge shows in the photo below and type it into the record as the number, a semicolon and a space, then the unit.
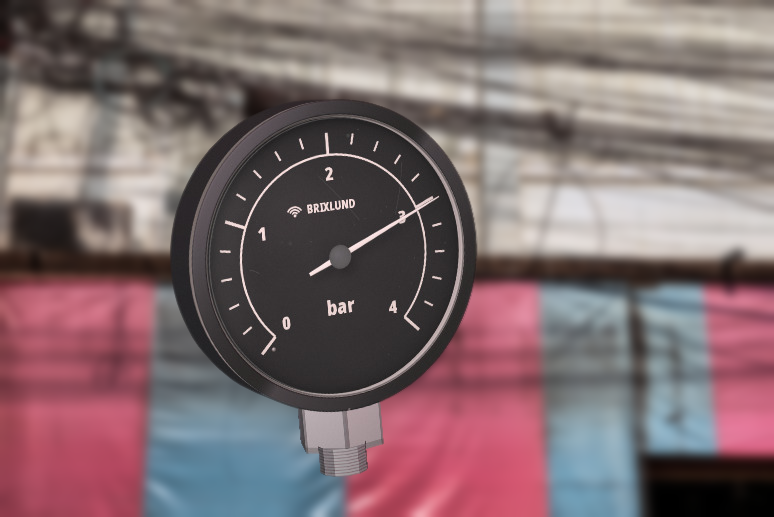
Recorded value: 3; bar
